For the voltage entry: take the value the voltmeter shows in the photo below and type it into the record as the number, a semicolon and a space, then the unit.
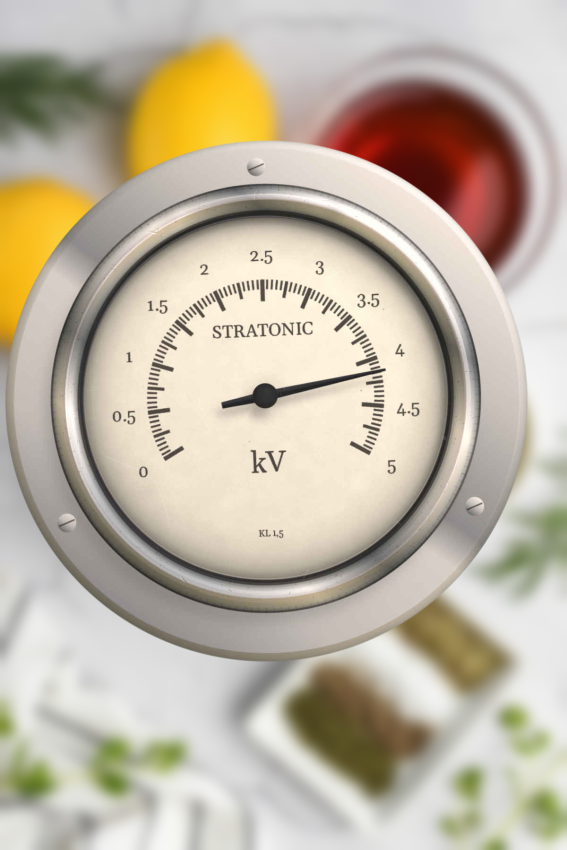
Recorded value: 4.15; kV
